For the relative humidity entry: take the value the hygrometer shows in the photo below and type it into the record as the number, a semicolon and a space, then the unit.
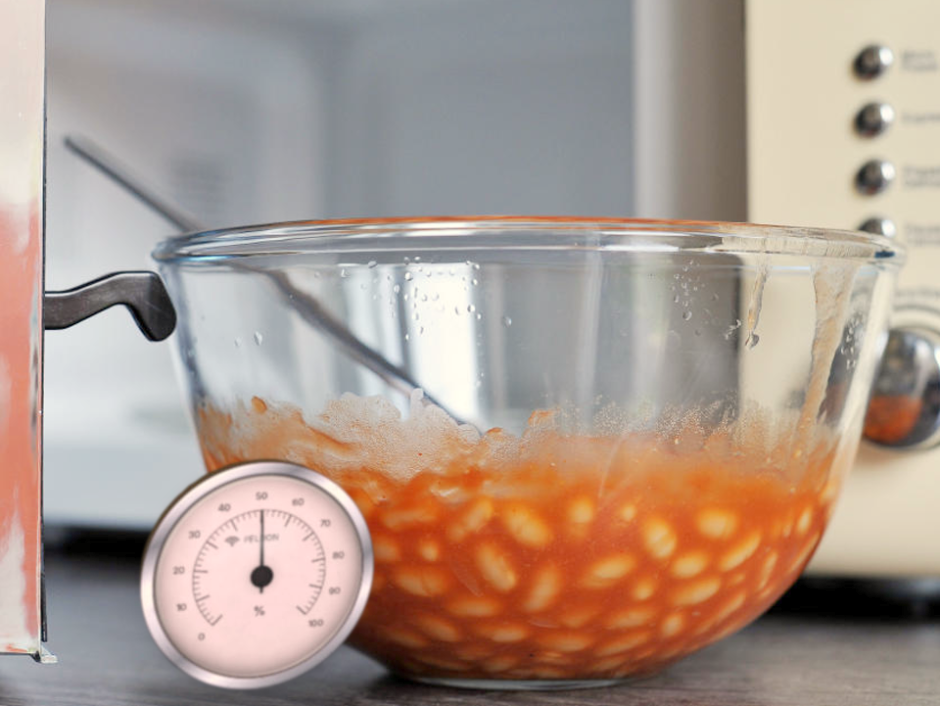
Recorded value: 50; %
